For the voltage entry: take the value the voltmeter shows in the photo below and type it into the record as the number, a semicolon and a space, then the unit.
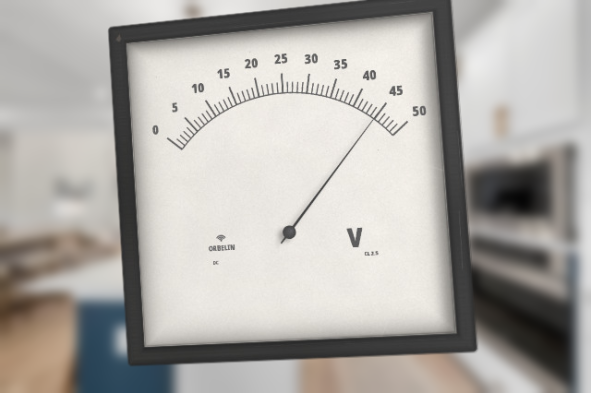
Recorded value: 45; V
